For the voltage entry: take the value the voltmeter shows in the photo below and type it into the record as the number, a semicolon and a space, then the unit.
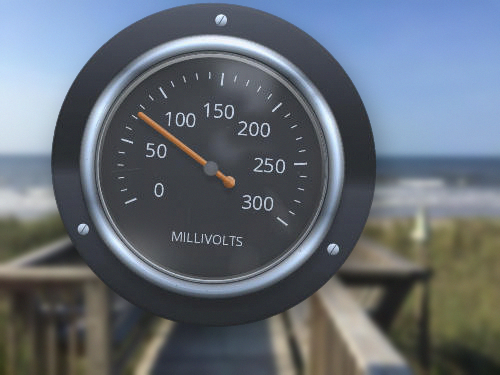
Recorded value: 75; mV
